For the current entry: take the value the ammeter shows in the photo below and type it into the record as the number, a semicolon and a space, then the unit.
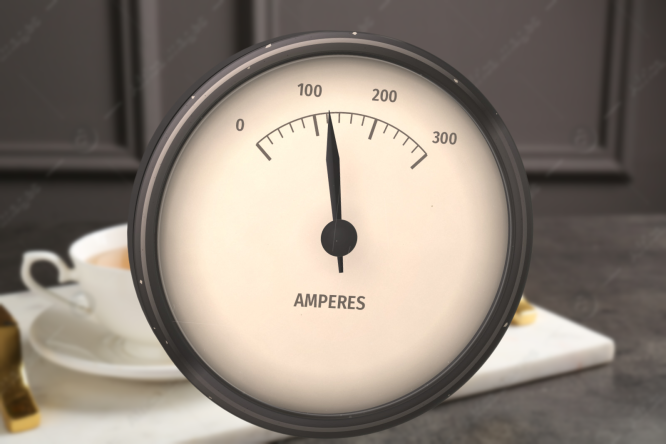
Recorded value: 120; A
